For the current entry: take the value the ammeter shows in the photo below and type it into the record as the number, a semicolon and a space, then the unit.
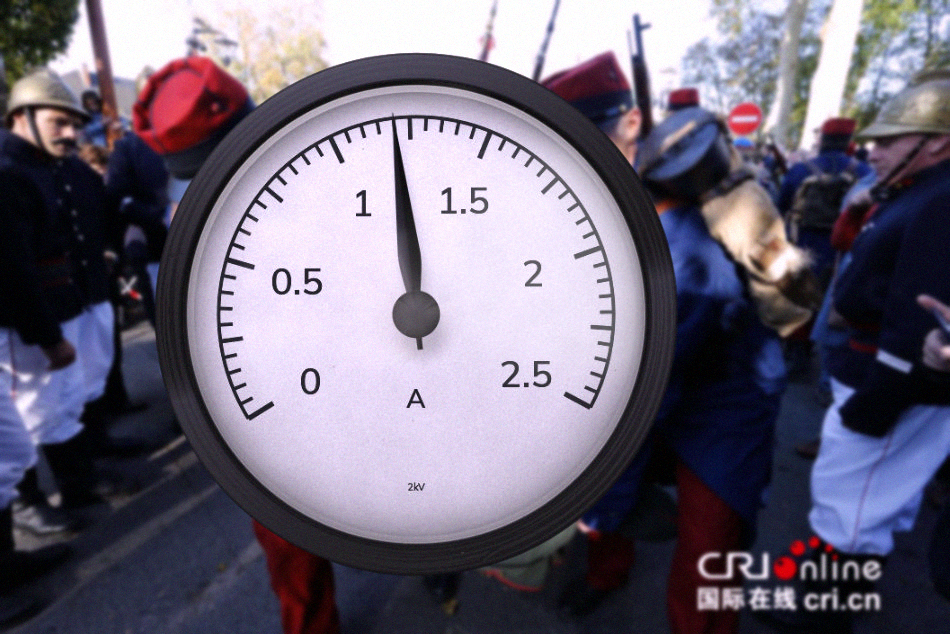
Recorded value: 1.2; A
